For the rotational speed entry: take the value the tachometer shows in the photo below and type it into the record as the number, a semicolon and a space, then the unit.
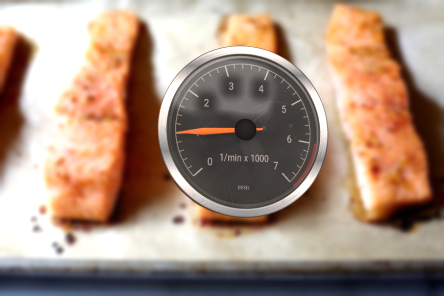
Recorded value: 1000; rpm
